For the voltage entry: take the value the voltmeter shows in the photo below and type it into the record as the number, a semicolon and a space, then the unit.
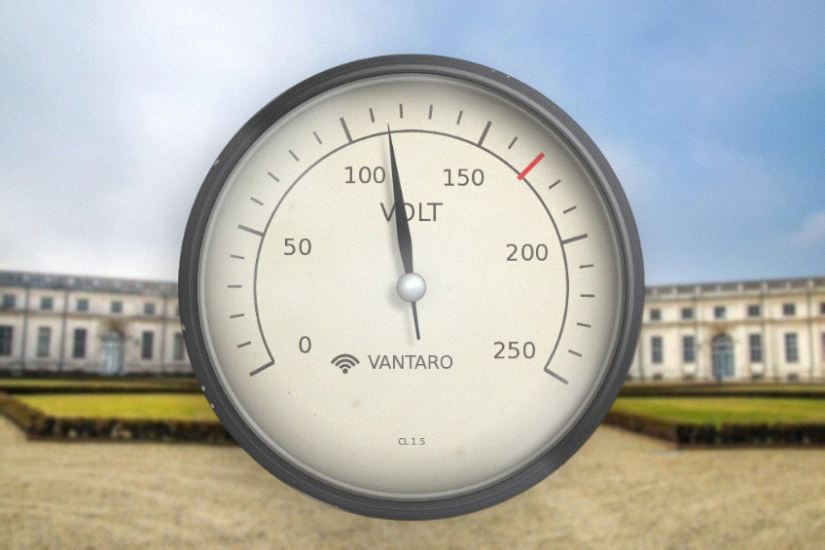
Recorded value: 115; V
